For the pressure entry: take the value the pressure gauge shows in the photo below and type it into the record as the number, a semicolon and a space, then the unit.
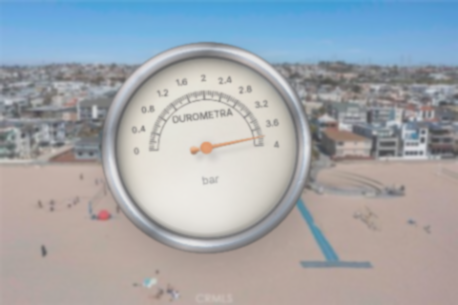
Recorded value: 3.8; bar
